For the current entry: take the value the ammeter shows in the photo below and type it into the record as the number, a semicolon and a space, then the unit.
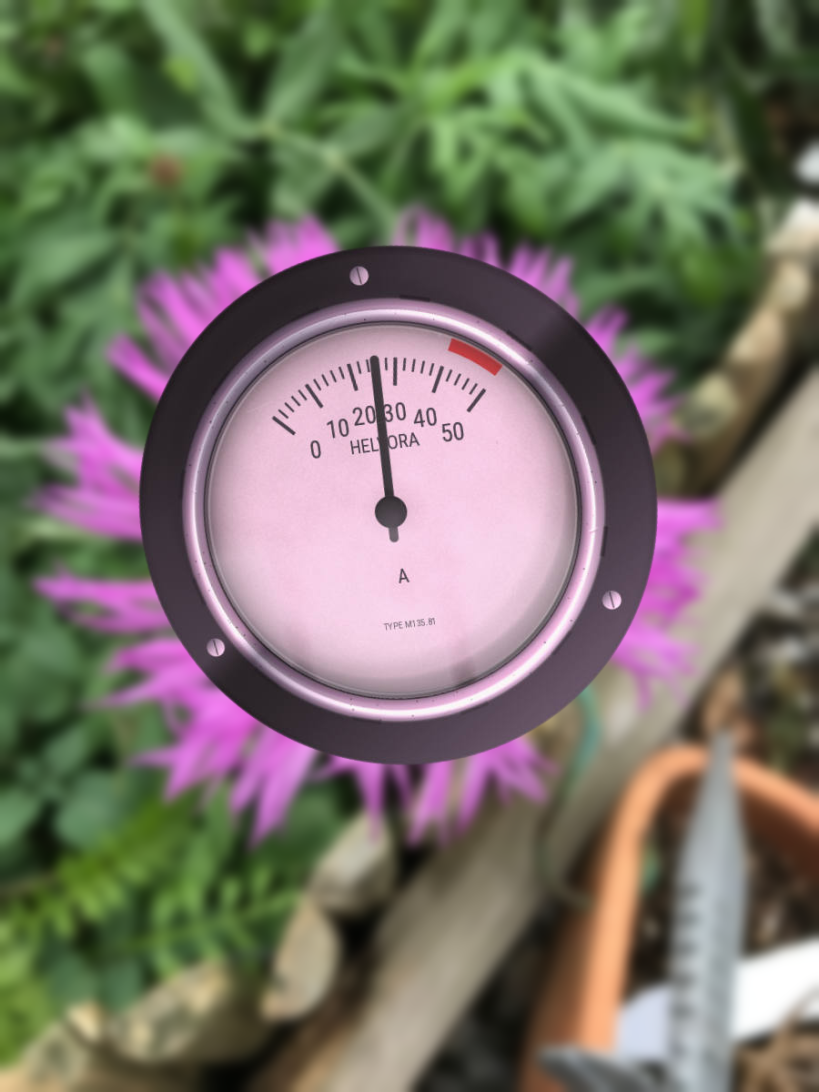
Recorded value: 26; A
